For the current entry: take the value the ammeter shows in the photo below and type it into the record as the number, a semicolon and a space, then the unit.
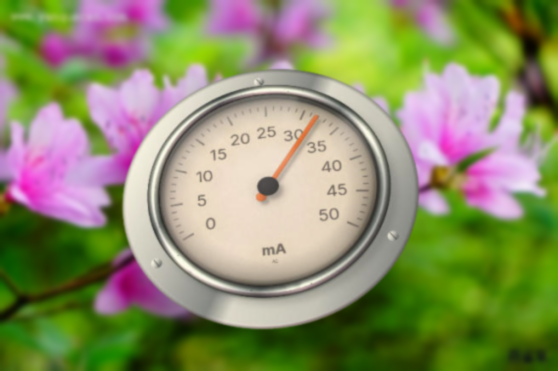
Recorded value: 32; mA
